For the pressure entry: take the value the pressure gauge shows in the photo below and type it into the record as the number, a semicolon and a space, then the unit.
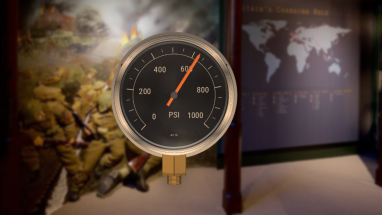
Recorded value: 625; psi
